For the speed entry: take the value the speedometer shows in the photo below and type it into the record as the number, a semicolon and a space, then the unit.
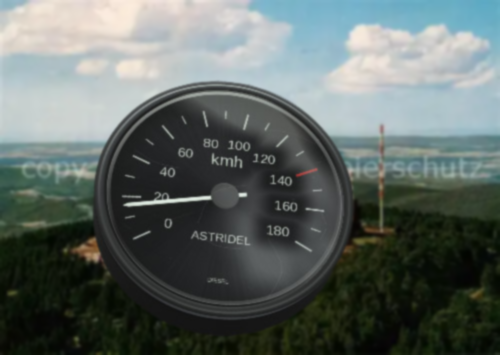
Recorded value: 15; km/h
